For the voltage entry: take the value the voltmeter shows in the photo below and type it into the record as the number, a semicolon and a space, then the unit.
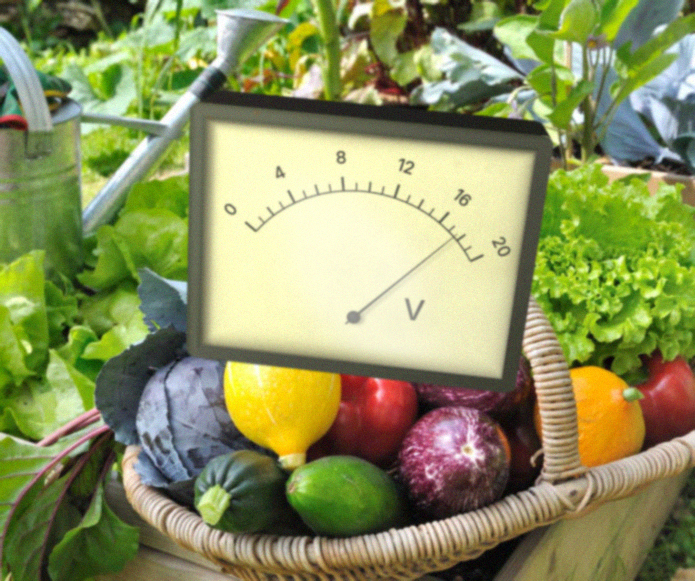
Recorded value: 17.5; V
